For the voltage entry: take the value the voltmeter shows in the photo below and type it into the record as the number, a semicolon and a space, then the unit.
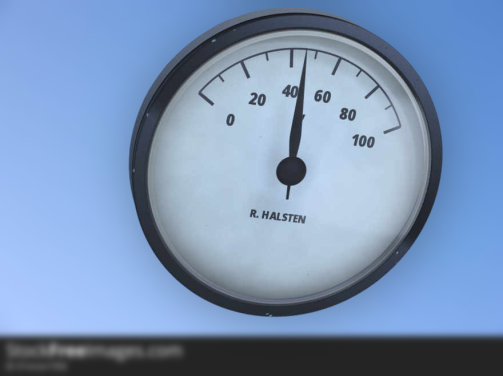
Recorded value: 45; V
